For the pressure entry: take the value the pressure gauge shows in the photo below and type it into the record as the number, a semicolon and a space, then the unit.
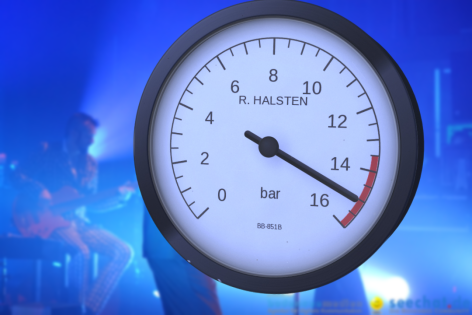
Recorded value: 15; bar
